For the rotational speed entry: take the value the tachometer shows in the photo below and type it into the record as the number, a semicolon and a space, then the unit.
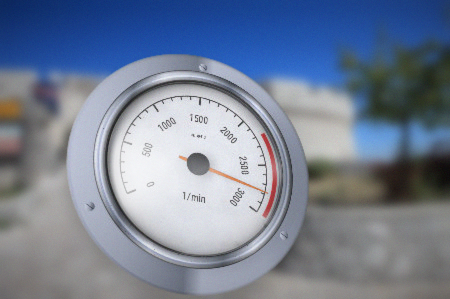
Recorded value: 2800; rpm
